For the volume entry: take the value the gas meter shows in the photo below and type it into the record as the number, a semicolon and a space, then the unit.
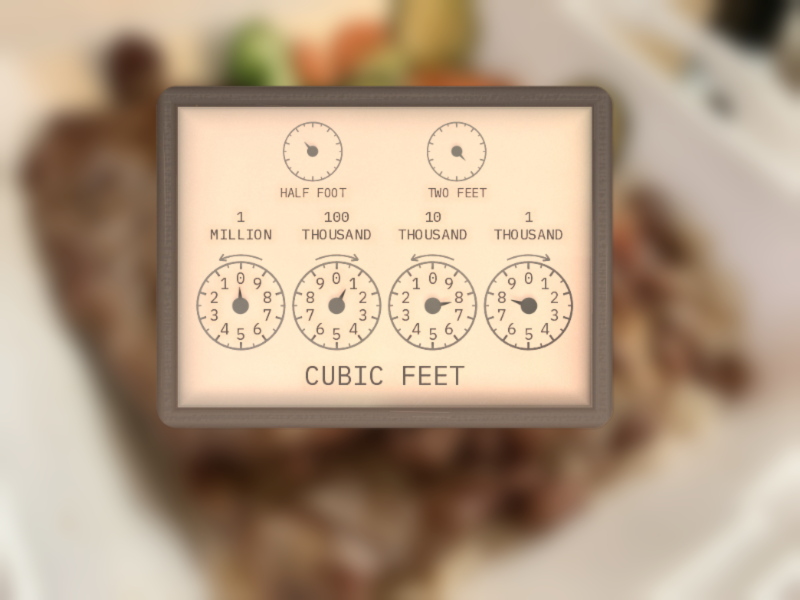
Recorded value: 7800; ft³
